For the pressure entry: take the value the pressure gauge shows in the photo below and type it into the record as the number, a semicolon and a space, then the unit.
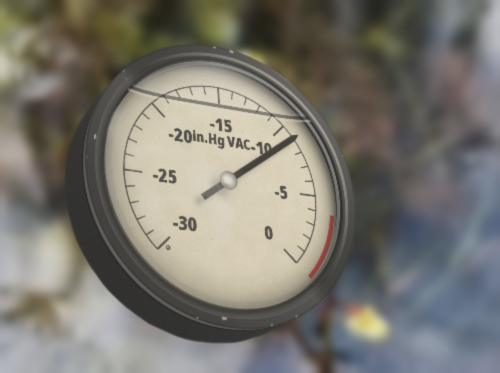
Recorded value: -9; inHg
